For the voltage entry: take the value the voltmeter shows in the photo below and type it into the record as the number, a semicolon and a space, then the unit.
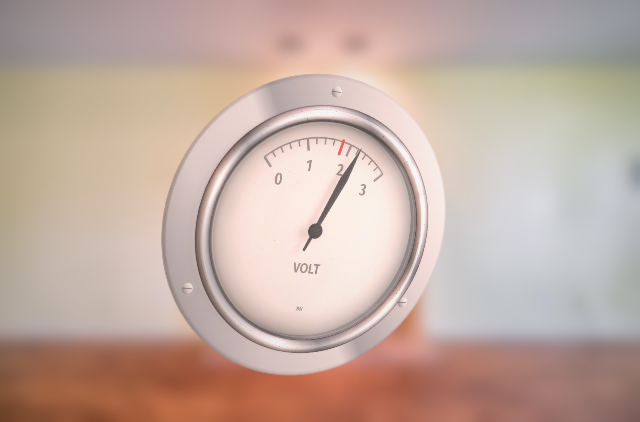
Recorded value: 2.2; V
